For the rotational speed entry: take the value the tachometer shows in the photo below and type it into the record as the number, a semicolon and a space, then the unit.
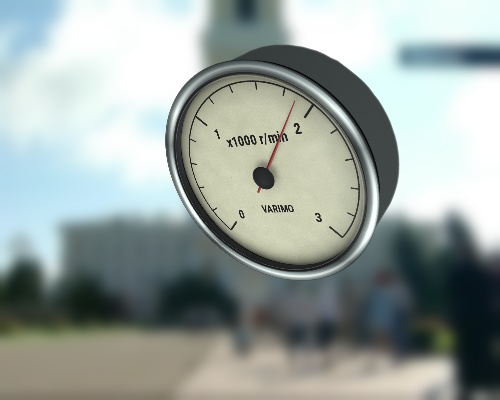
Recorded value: 1900; rpm
